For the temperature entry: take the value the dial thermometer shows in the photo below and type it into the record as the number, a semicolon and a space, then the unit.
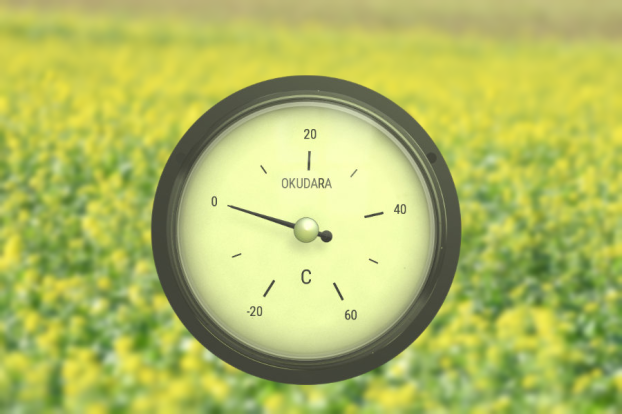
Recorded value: 0; °C
